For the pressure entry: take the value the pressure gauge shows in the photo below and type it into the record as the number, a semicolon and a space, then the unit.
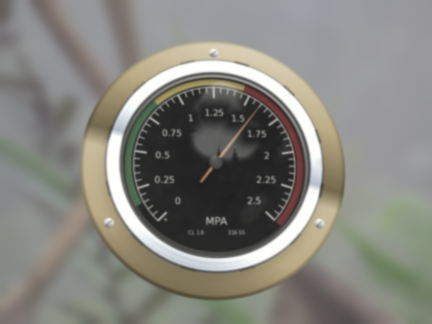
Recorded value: 1.6; MPa
